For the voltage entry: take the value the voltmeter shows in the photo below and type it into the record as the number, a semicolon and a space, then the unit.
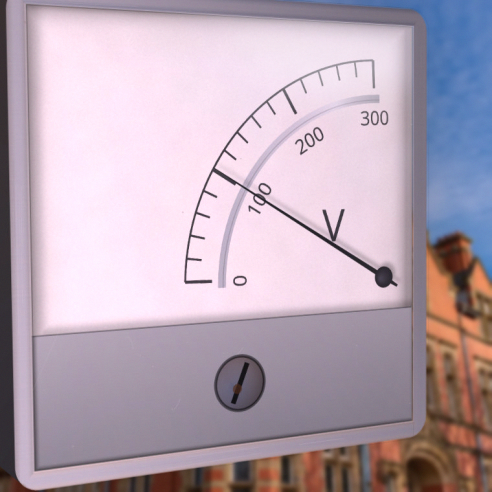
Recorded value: 100; V
